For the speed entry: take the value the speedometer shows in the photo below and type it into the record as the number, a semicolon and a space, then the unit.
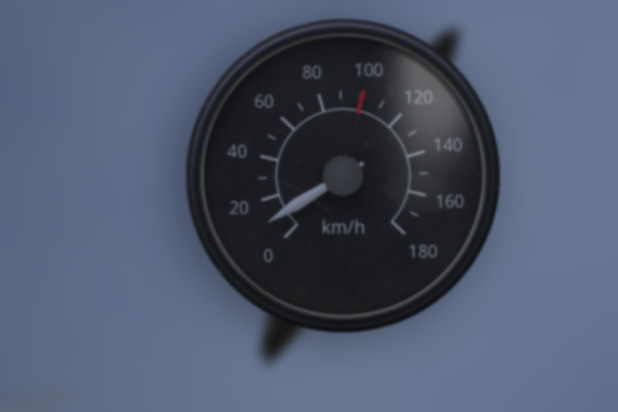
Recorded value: 10; km/h
